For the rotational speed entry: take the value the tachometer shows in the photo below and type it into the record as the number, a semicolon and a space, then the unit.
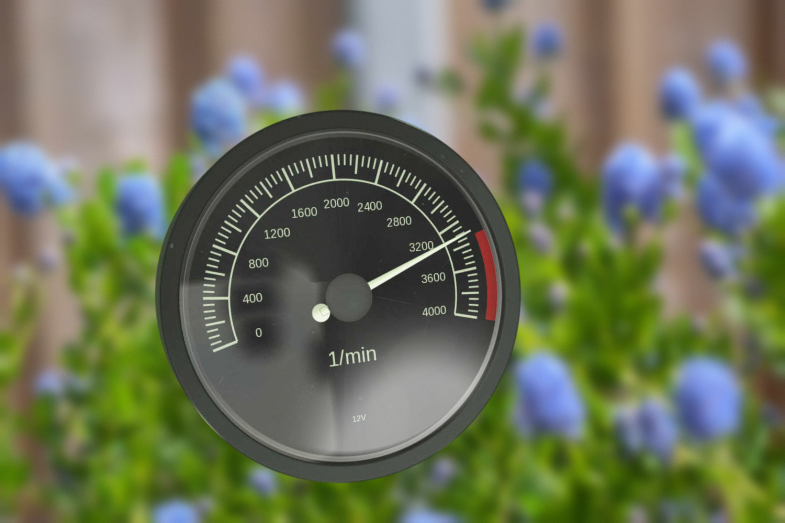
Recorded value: 3300; rpm
